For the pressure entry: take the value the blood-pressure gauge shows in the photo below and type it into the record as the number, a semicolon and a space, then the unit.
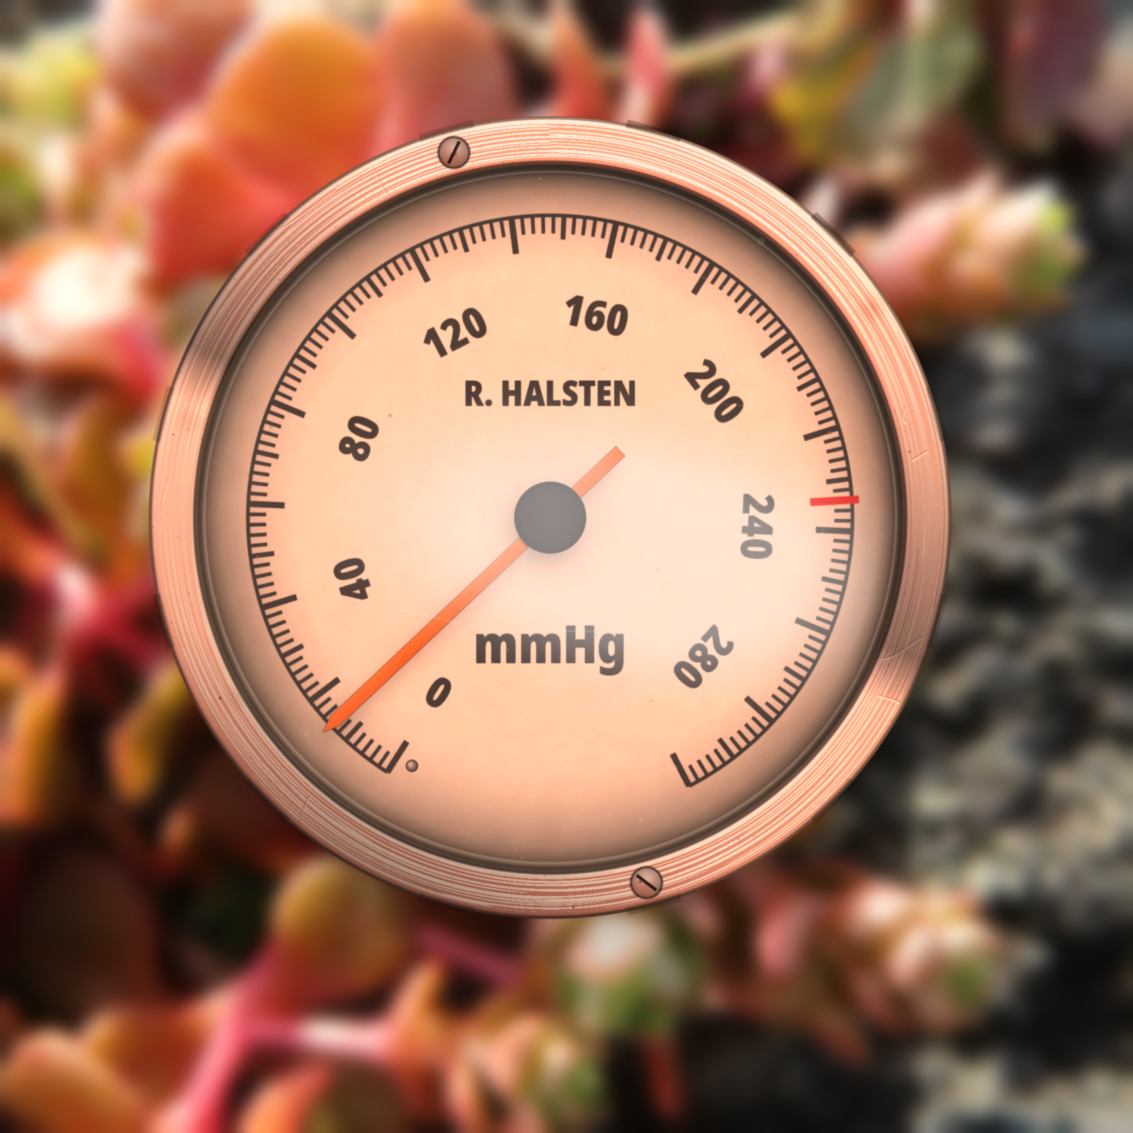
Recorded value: 14; mmHg
